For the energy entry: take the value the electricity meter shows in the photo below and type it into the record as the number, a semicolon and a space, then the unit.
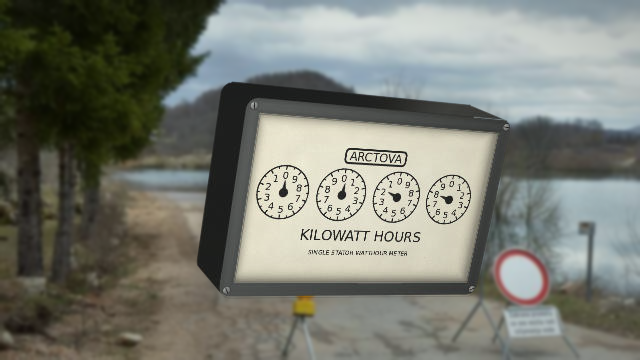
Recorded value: 18; kWh
